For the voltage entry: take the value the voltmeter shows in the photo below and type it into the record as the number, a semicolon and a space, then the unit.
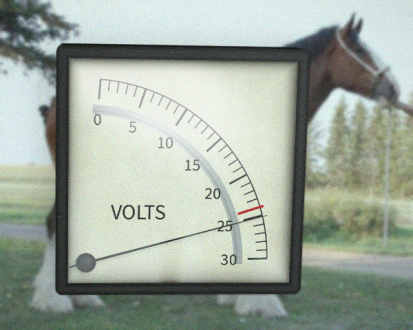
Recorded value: 25; V
